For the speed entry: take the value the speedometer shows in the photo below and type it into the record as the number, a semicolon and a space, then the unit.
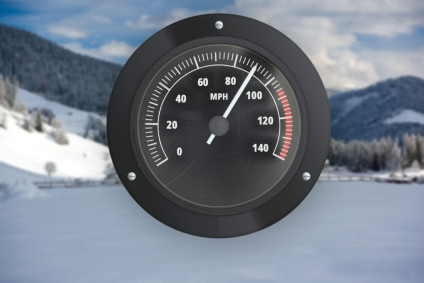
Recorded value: 90; mph
